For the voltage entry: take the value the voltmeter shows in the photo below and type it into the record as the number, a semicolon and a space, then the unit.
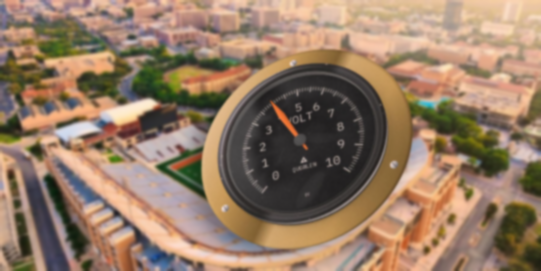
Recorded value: 4; V
